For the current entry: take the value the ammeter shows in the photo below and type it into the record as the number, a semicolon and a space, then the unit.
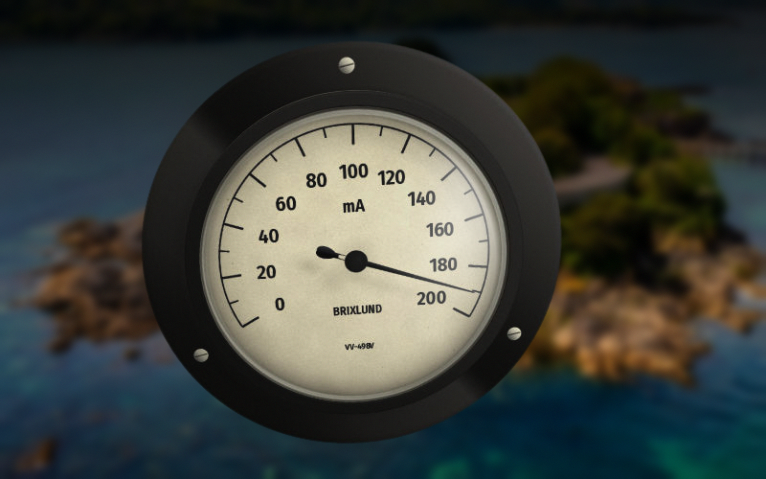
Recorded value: 190; mA
